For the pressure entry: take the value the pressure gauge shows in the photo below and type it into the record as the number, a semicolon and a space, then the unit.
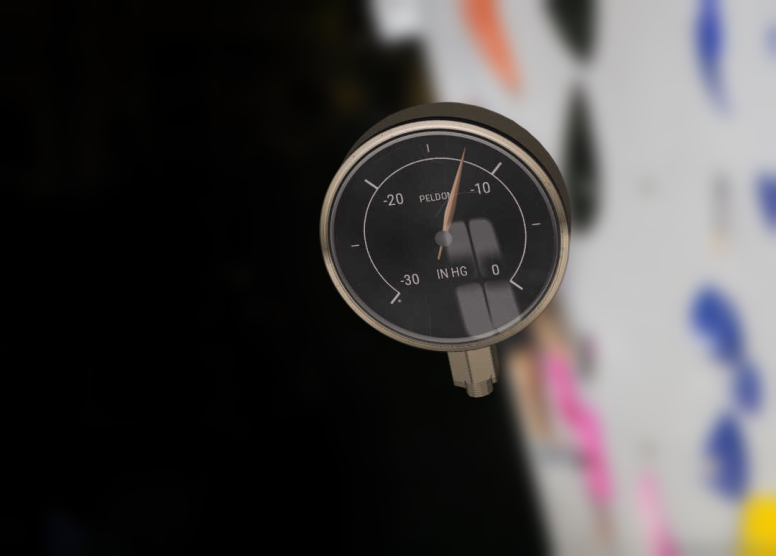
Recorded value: -12.5; inHg
